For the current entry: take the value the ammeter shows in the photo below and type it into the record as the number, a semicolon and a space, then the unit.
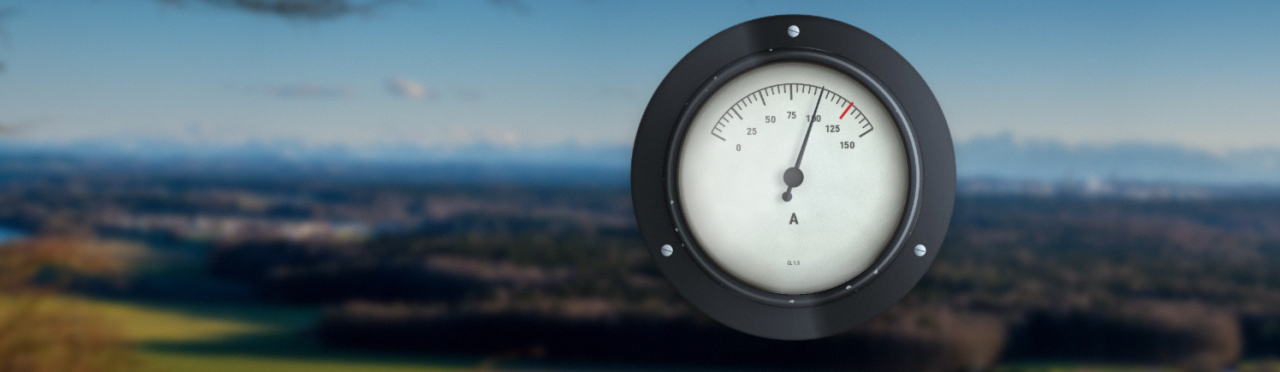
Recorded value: 100; A
